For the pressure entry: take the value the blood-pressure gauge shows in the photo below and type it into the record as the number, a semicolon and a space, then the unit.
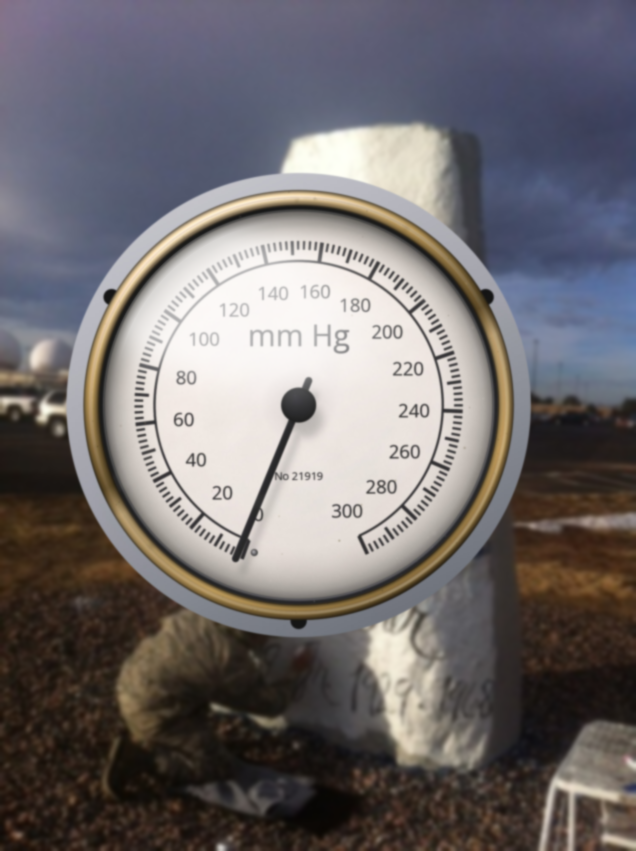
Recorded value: 2; mmHg
